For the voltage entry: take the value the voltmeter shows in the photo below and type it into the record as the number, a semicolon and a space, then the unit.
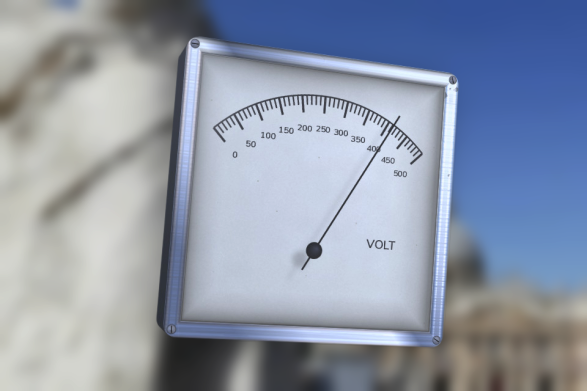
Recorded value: 410; V
